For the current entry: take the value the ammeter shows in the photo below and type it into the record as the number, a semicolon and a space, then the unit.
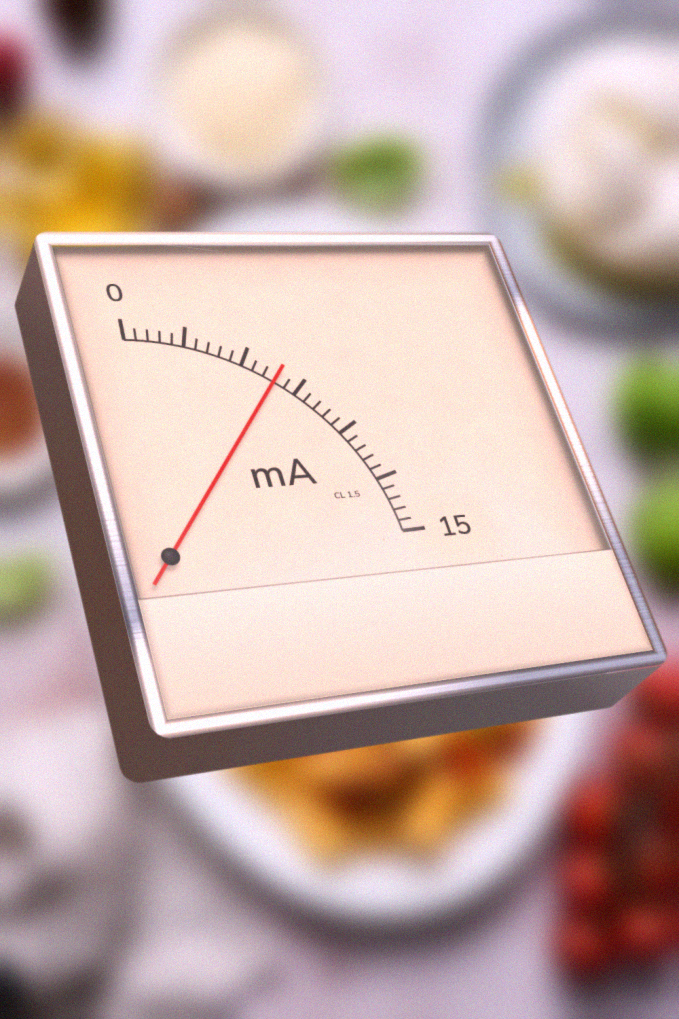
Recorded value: 6.5; mA
